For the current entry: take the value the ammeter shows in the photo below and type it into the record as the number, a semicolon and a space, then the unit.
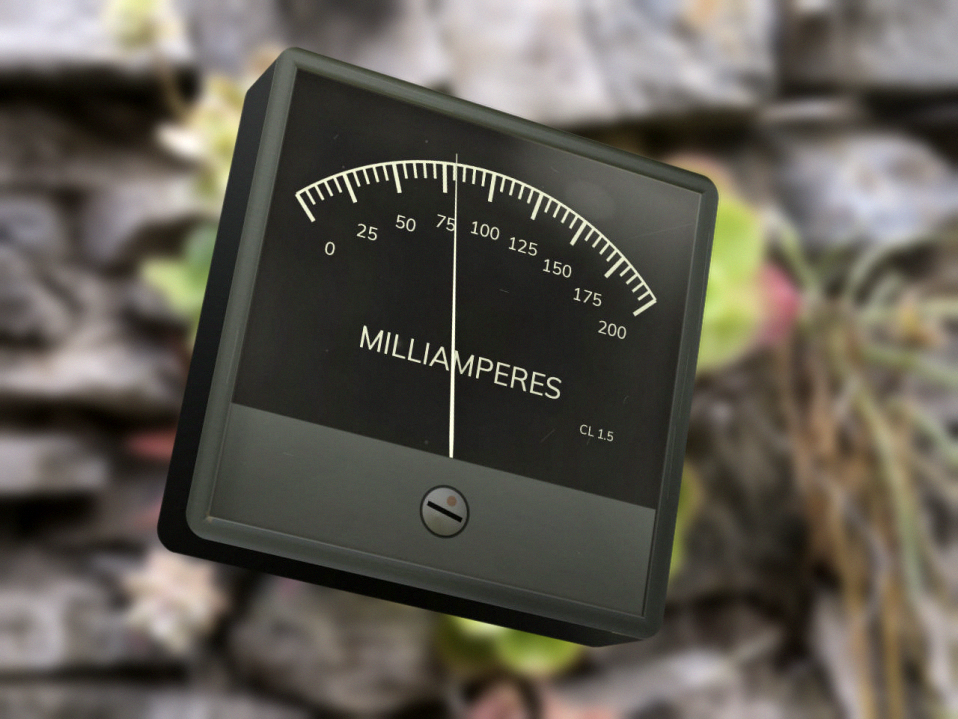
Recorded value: 80; mA
